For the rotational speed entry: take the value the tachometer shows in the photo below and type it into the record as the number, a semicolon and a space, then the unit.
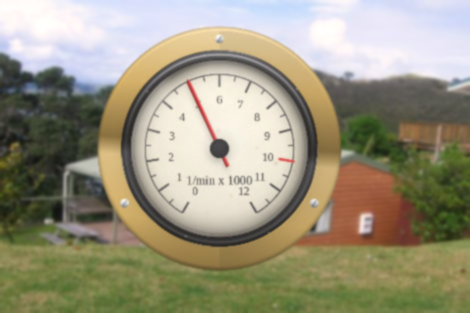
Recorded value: 5000; rpm
